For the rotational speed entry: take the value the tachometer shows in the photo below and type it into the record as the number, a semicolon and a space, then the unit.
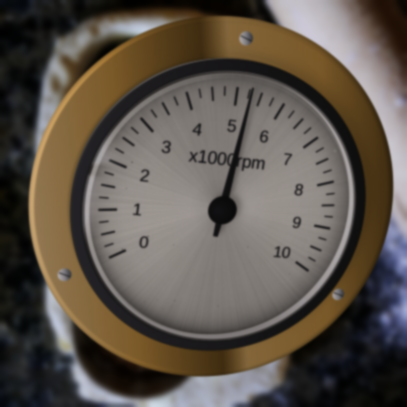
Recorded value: 5250; rpm
